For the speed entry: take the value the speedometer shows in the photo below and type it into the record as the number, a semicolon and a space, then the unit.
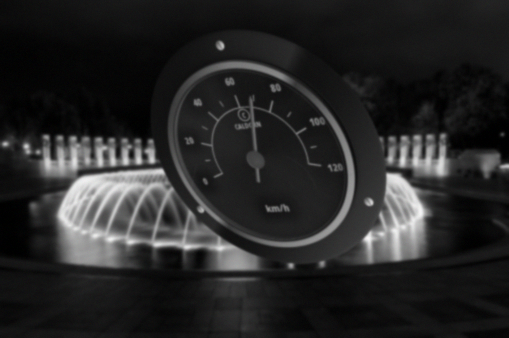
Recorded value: 70; km/h
